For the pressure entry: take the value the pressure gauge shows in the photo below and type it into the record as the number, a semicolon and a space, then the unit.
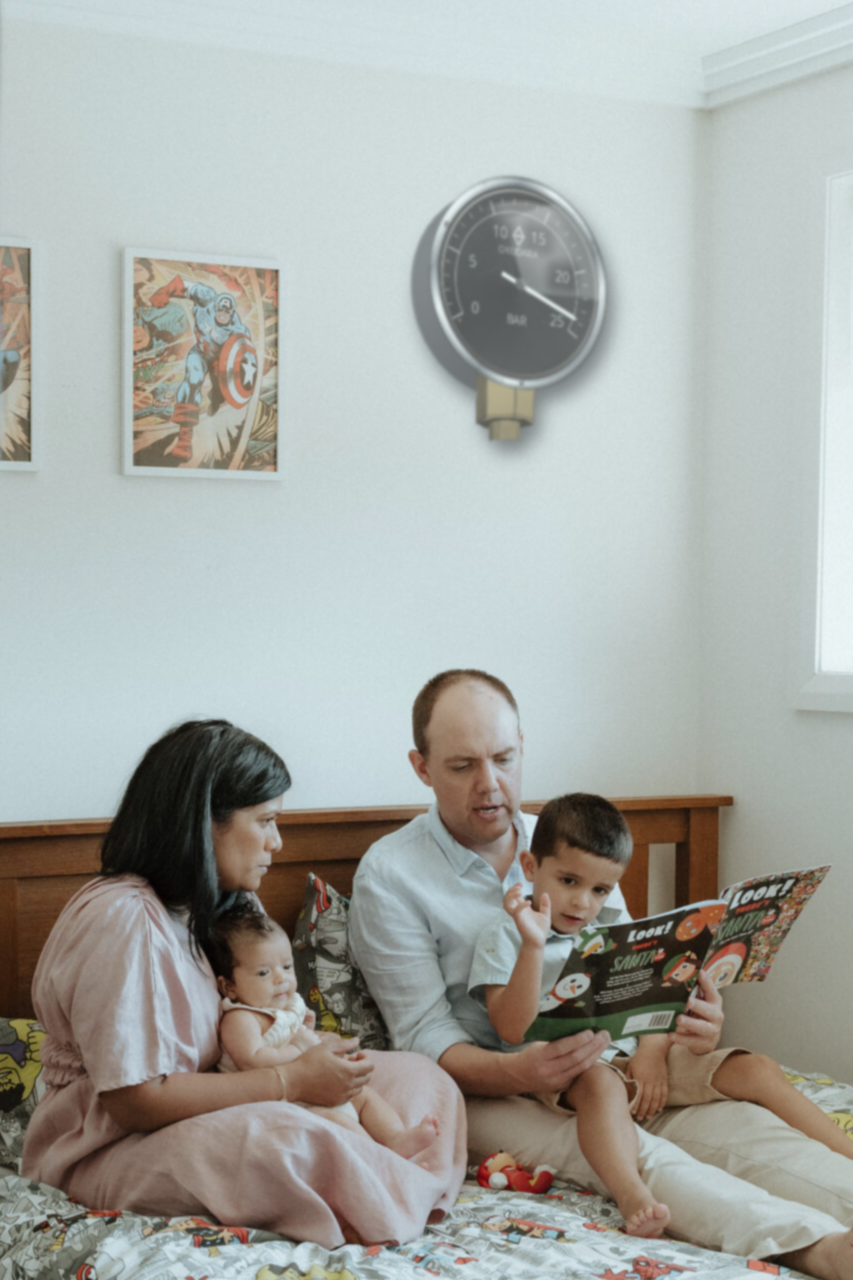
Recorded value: 24; bar
